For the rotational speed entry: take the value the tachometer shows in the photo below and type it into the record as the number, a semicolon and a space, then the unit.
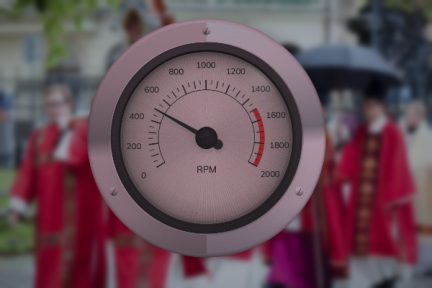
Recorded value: 500; rpm
